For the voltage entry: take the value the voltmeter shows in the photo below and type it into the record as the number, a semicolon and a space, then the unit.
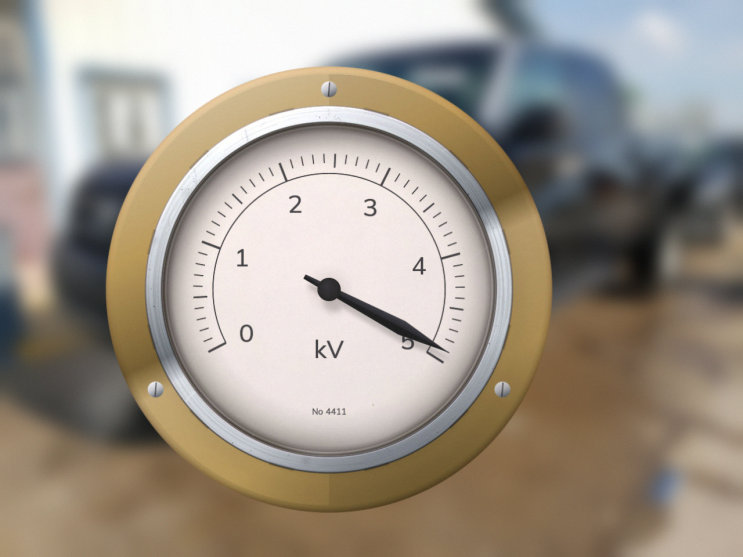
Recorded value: 4.9; kV
